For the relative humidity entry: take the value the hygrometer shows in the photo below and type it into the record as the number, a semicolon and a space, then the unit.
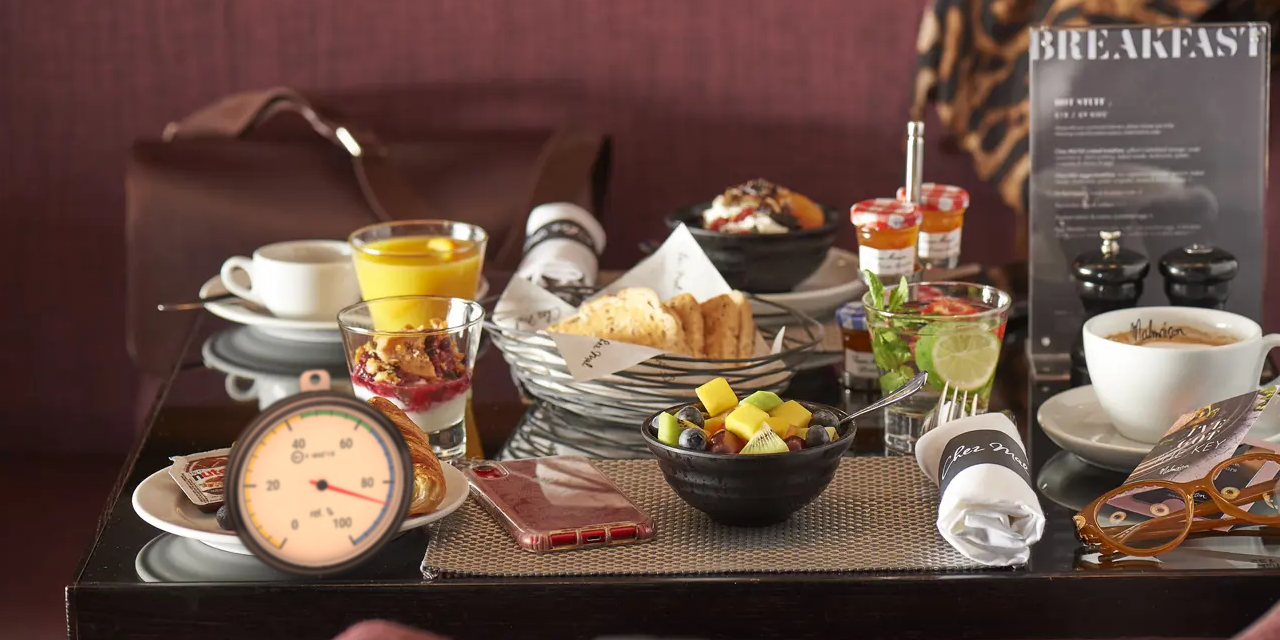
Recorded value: 86; %
